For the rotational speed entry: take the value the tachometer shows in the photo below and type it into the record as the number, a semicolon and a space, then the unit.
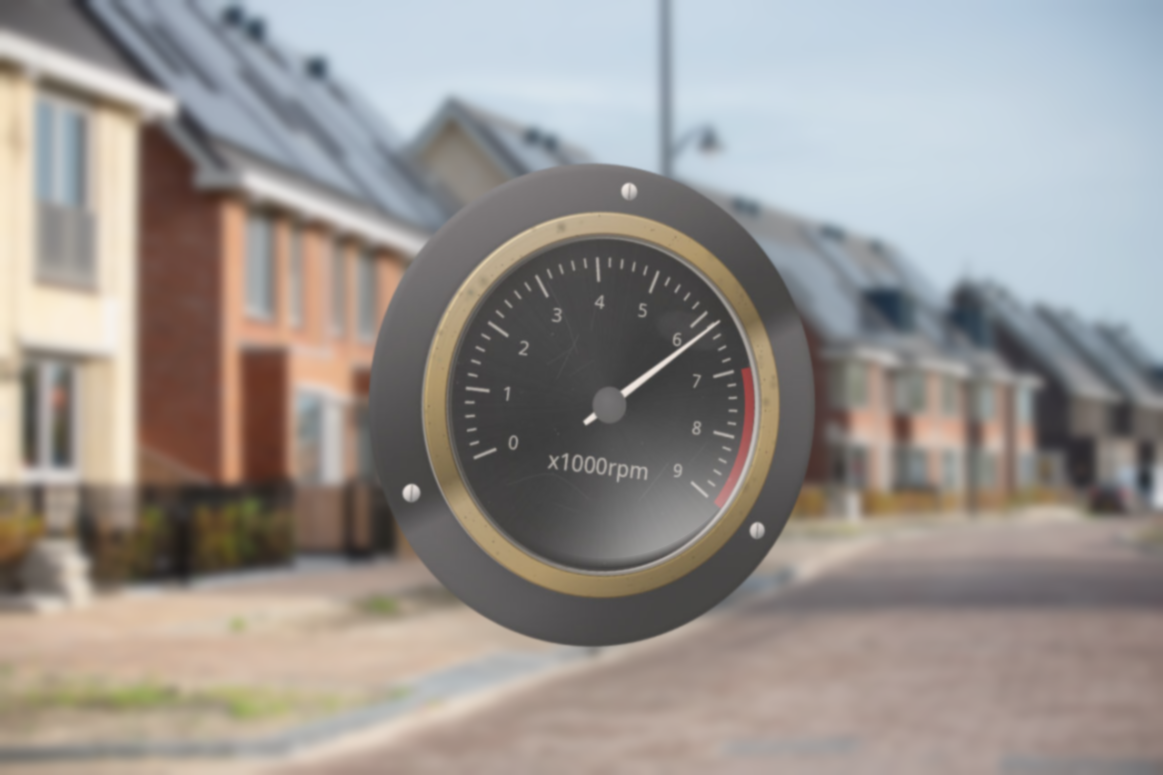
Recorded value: 6200; rpm
